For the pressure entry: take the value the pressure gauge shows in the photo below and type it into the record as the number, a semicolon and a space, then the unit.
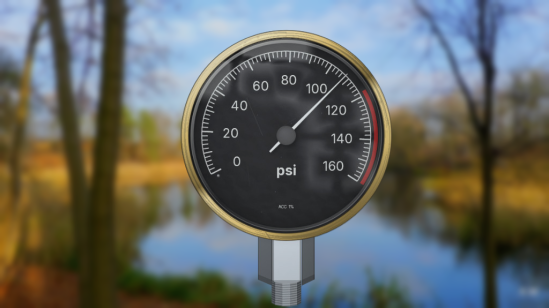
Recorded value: 108; psi
